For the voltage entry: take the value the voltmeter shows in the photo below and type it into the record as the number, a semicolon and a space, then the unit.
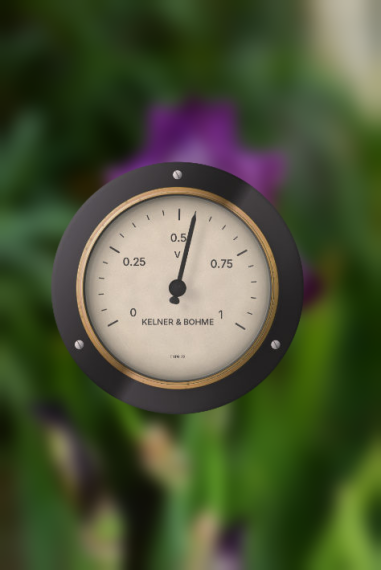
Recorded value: 0.55; V
